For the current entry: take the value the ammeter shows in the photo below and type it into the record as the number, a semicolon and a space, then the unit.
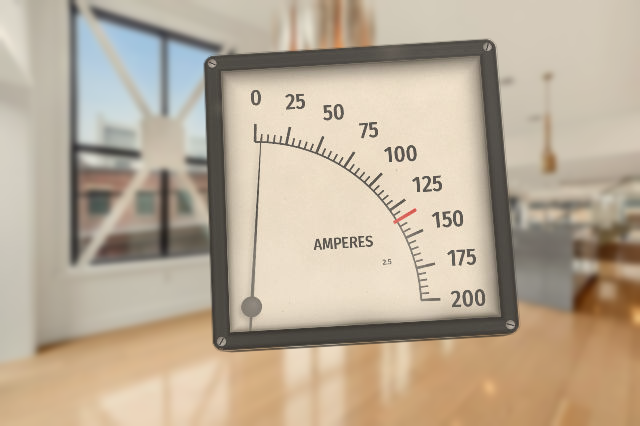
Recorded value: 5; A
